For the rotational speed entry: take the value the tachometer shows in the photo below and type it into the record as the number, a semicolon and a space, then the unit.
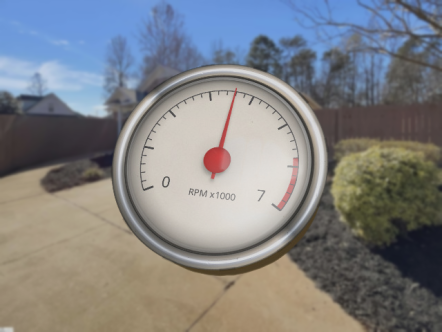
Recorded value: 3600; rpm
